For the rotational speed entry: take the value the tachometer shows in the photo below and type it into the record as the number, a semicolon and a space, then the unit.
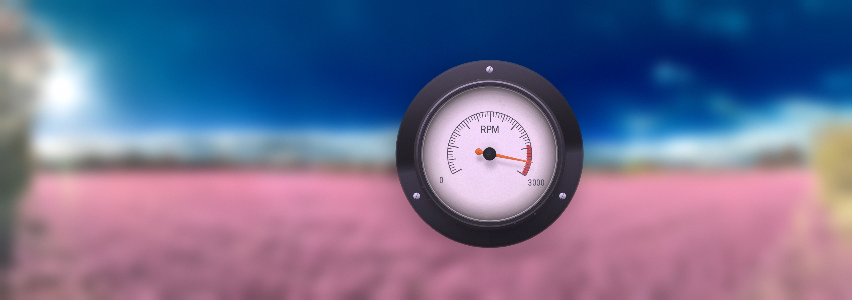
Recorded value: 2750; rpm
